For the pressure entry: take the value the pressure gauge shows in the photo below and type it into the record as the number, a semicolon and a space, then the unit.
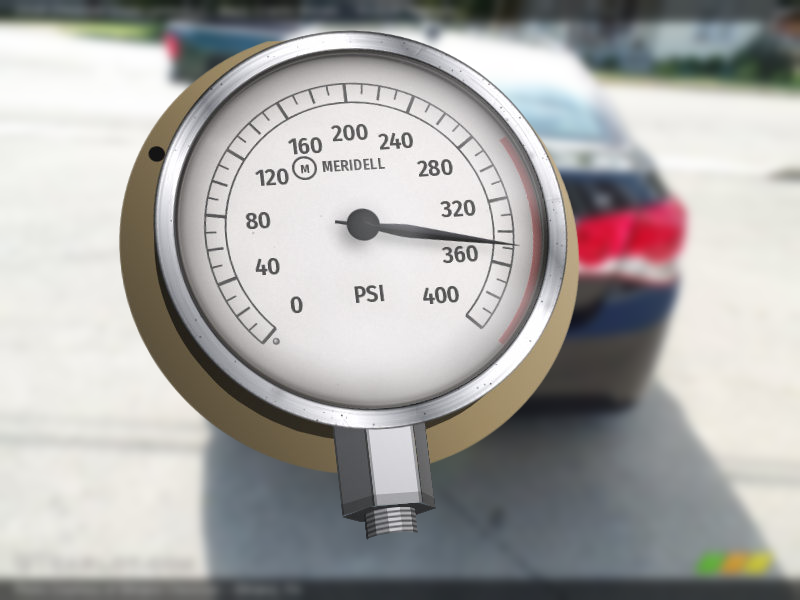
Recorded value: 350; psi
